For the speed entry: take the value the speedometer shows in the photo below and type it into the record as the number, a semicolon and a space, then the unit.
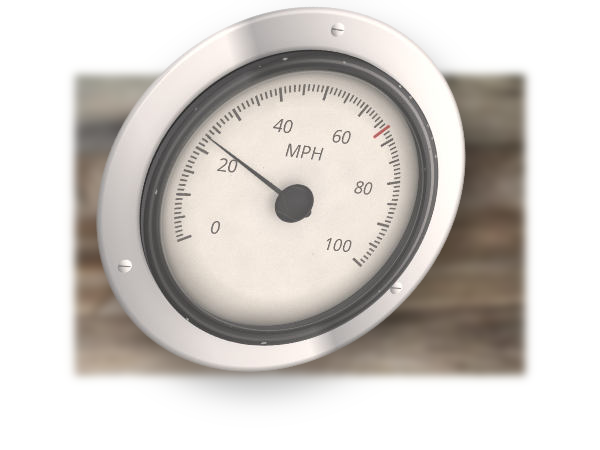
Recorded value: 23; mph
